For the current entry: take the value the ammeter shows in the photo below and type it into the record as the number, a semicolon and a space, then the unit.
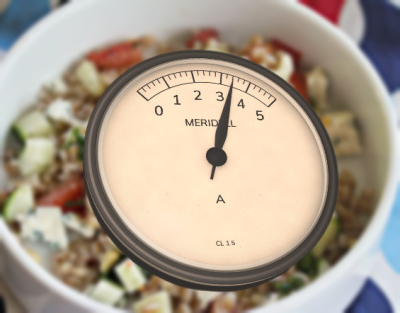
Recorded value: 3.4; A
